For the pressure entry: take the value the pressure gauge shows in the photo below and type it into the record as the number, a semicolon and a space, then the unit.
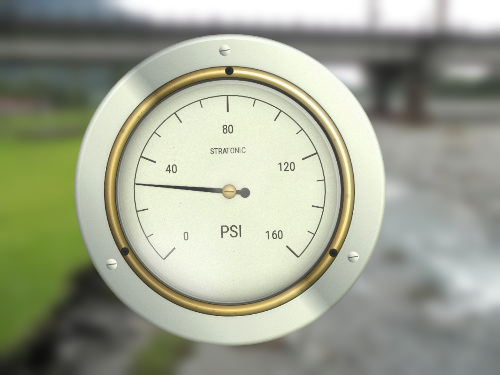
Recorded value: 30; psi
